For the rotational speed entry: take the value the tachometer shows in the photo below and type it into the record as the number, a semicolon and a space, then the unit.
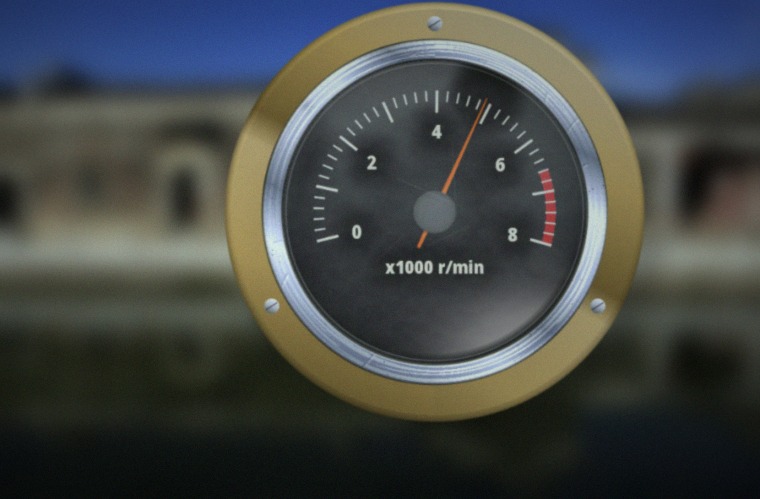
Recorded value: 4900; rpm
